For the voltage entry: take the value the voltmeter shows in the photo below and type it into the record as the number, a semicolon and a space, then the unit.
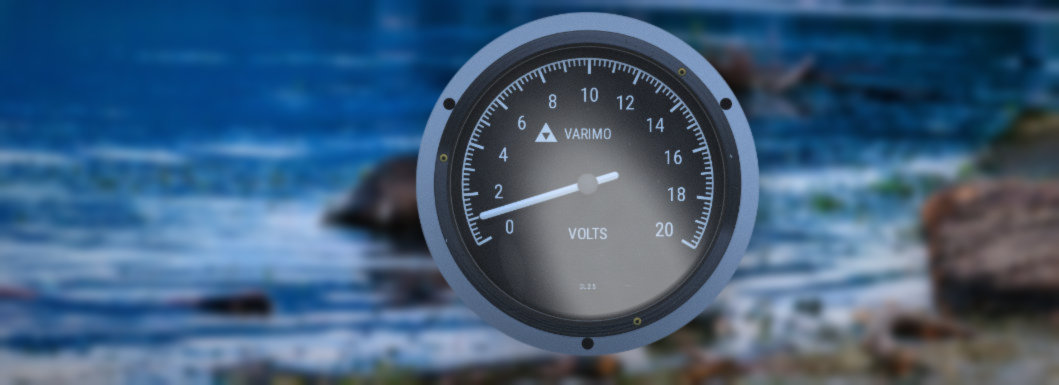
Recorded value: 1; V
